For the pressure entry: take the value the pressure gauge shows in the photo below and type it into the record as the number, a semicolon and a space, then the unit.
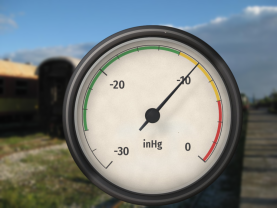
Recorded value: -10; inHg
